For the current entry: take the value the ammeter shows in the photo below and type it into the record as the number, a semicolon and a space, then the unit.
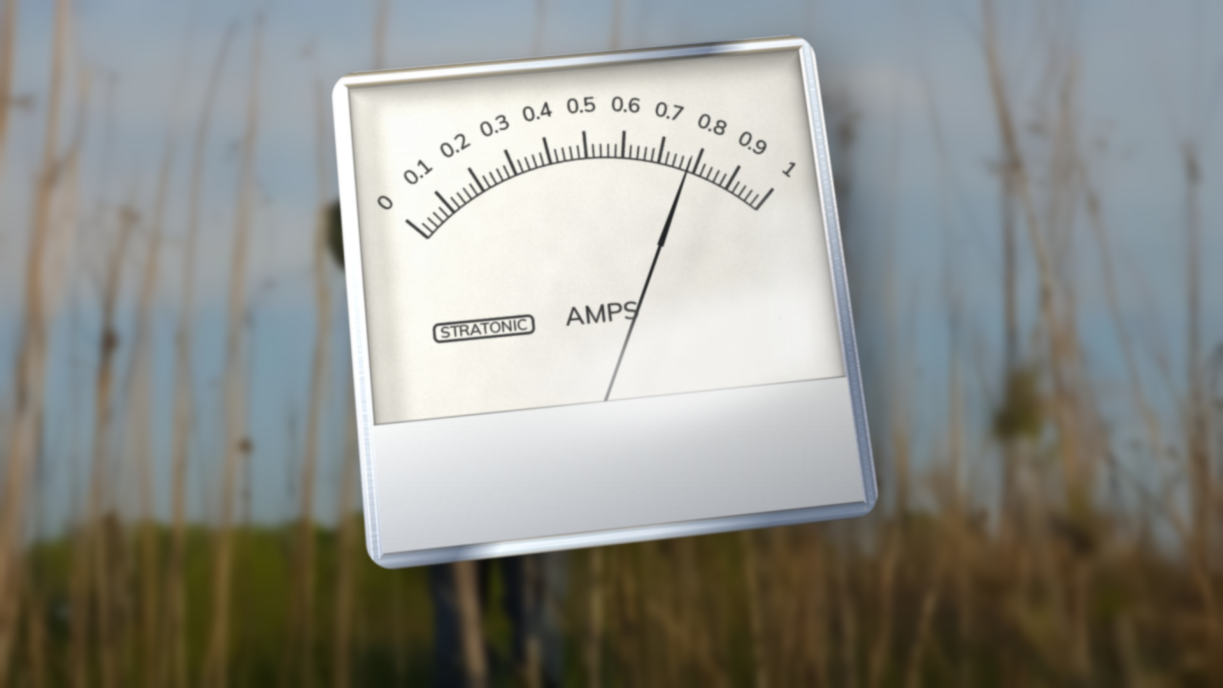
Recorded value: 0.78; A
